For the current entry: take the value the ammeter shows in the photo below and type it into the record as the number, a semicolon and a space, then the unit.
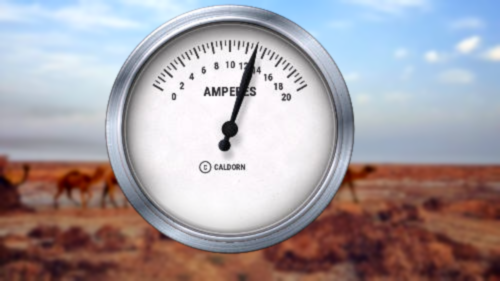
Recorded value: 13; A
